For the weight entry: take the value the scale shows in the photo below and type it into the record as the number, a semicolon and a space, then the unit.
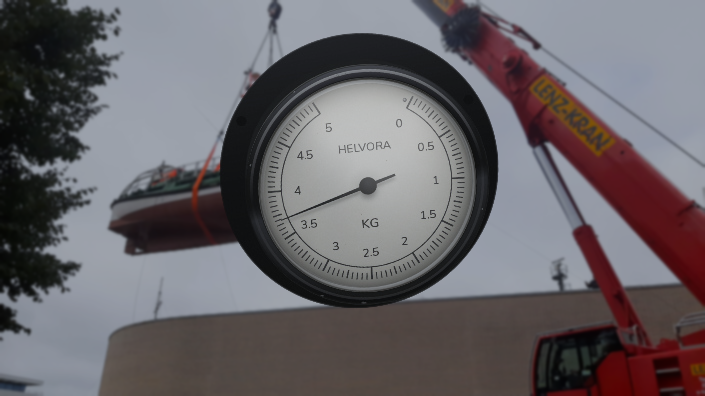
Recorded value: 3.7; kg
